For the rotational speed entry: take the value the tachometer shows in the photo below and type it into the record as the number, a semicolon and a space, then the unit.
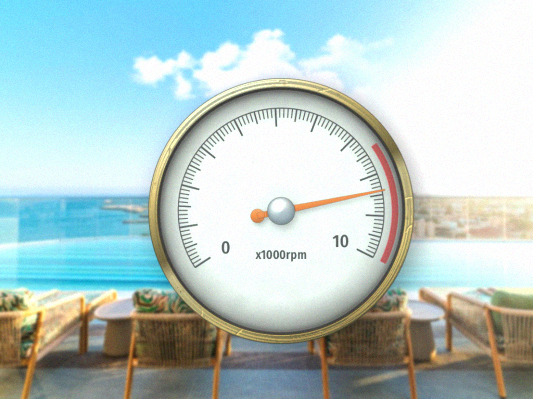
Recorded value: 8400; rpm
